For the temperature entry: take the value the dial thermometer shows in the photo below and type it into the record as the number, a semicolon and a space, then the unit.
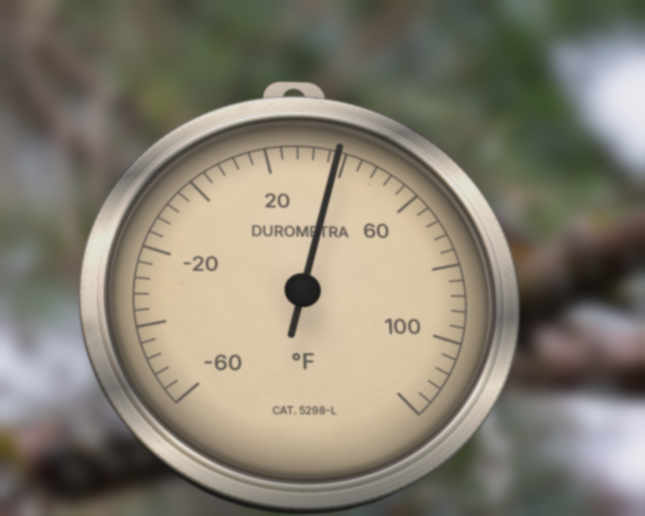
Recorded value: 38; °F
